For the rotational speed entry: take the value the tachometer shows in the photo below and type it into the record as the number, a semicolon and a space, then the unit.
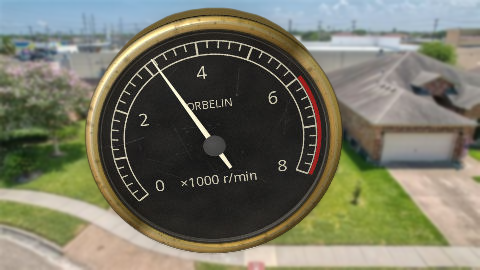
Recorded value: 3200; rpm
